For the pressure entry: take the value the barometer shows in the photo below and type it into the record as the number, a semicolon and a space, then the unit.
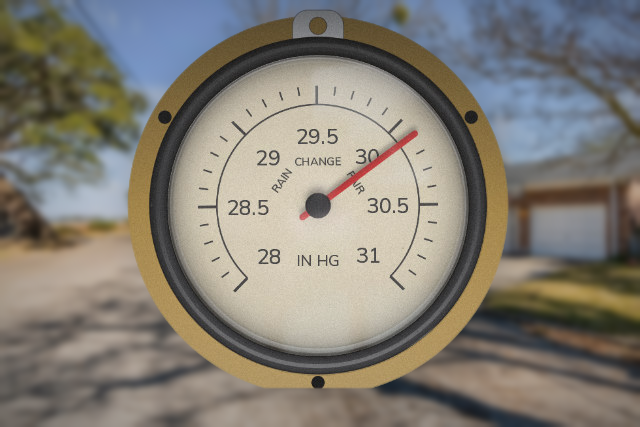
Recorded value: 30.1; inHg
